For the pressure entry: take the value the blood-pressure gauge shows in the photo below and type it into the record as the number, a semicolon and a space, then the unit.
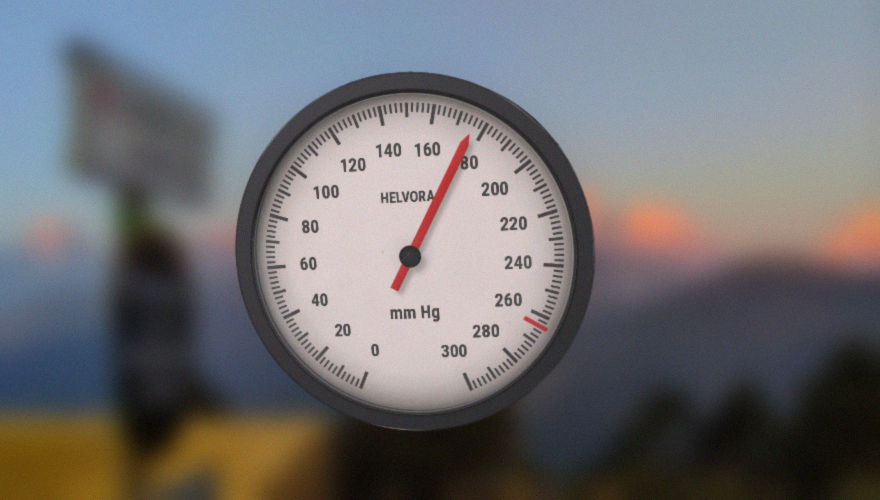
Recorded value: 176; mmHg
